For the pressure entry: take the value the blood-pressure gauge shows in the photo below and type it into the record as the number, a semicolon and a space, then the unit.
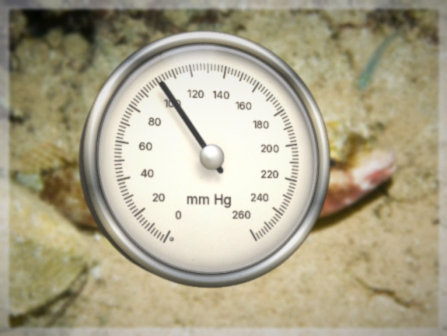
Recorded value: 100; mmHg
